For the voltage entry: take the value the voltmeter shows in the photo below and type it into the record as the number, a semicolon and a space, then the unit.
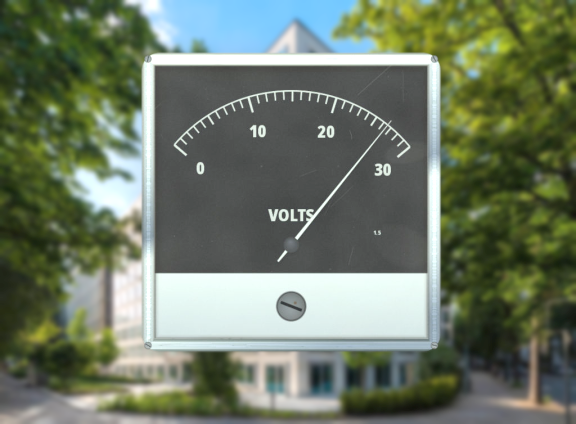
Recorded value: 26.5; V
